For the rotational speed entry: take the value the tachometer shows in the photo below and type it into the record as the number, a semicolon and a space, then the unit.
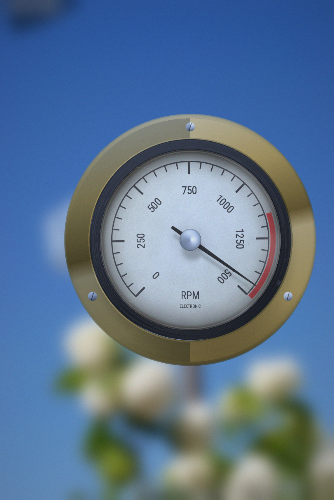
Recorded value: 1450; rpm
